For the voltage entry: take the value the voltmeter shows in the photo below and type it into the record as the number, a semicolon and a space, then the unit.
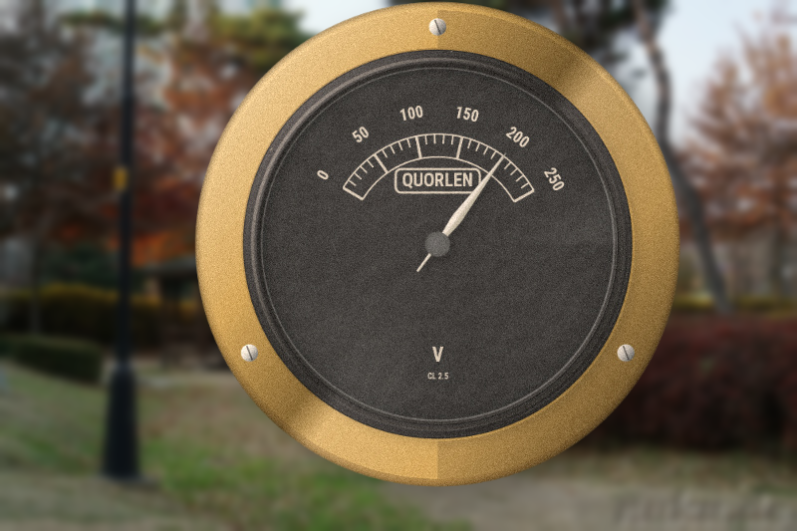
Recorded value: 200; V
